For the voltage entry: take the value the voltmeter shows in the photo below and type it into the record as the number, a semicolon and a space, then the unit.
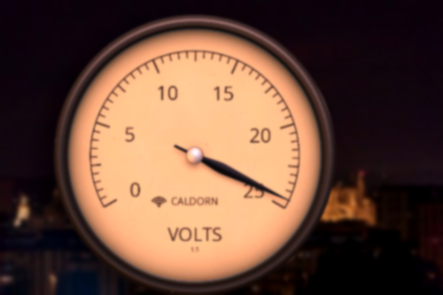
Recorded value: 24.5; V
